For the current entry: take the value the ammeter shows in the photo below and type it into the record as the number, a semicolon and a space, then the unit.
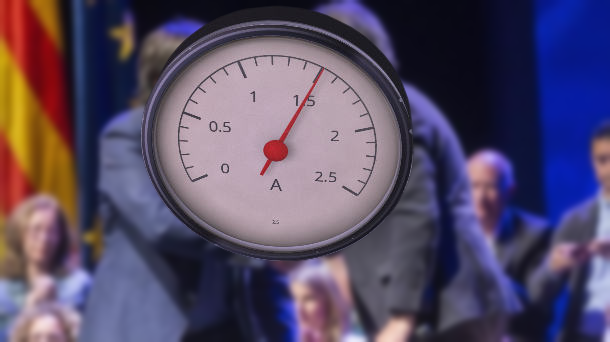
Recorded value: 1.5; A
